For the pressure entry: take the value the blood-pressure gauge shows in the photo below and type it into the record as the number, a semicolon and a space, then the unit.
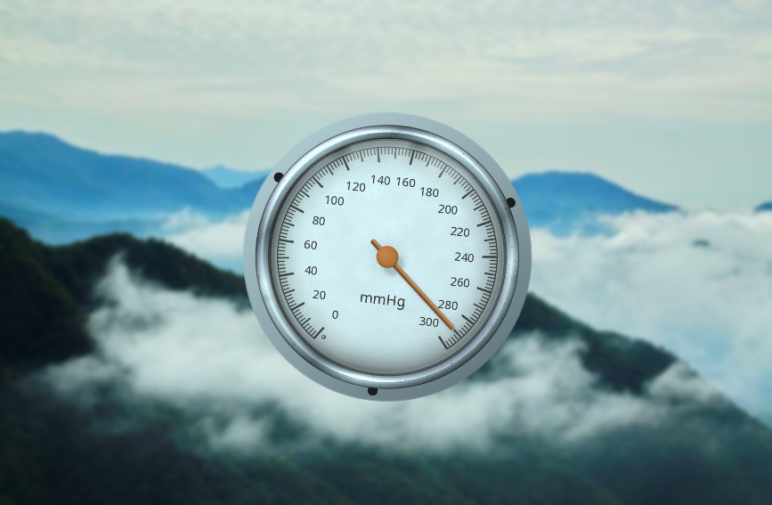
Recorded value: 290; mmHg
